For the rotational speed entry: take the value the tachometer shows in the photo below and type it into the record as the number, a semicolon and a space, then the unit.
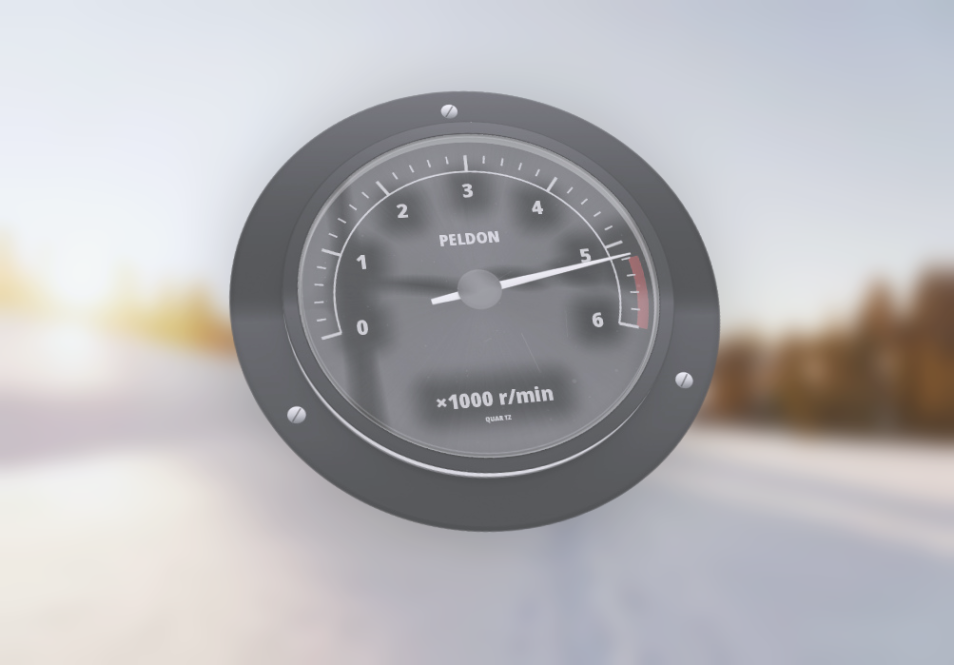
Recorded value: 5200; rpm
